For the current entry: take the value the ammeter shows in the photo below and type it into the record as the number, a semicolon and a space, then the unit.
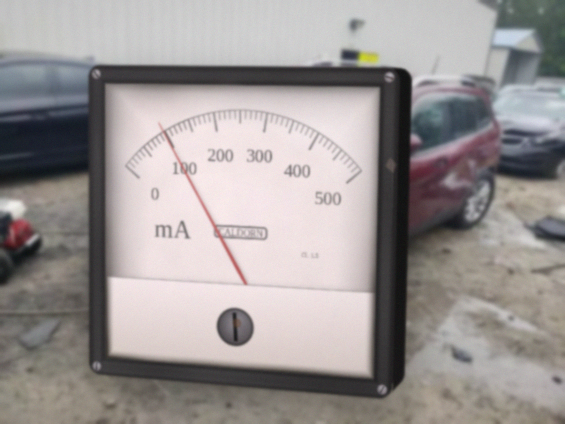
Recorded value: 100; mA
